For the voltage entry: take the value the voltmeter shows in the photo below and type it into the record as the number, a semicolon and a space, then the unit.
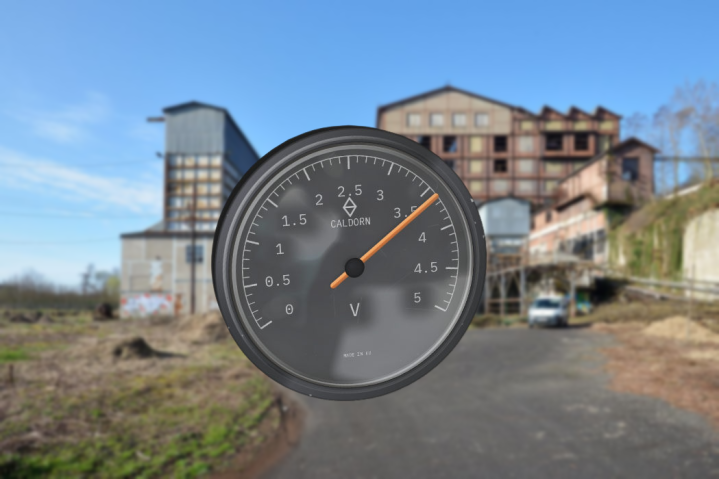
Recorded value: 3.6; V
